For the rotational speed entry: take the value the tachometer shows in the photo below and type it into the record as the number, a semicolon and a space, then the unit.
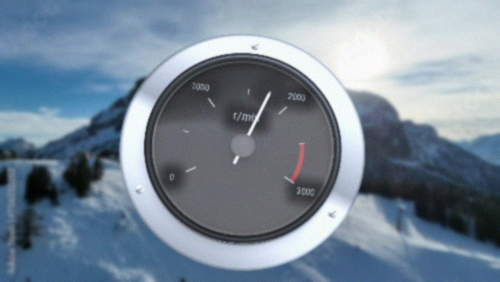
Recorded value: 1750; rpm
